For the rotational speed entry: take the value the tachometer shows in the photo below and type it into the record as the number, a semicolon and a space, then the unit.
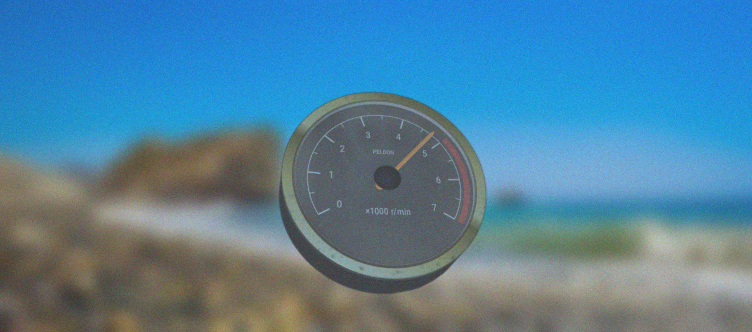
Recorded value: 4750; rpm
